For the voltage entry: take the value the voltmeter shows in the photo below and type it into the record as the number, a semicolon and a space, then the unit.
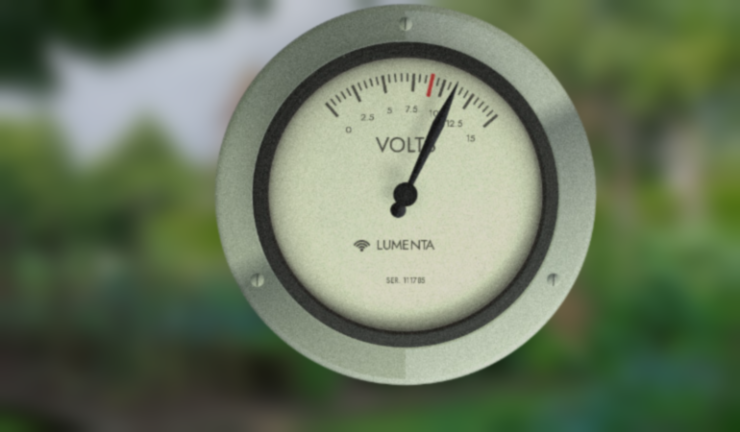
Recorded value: 11; V
